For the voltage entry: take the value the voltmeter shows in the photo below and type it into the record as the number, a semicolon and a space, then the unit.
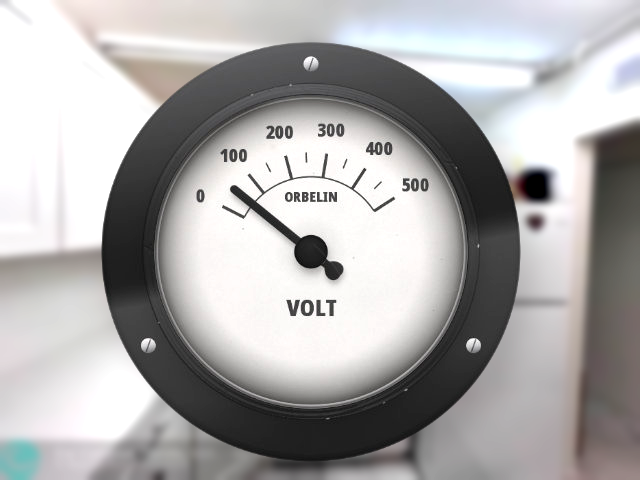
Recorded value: 50; V
